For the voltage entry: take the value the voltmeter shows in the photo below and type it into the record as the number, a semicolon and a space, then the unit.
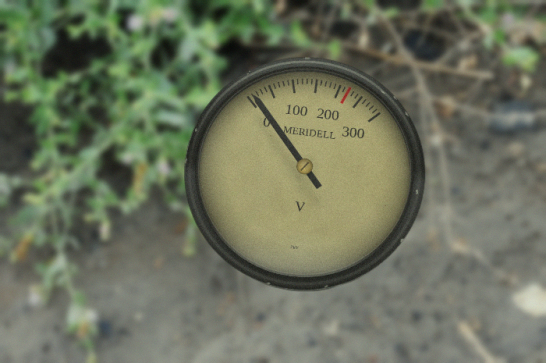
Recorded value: 10; V
